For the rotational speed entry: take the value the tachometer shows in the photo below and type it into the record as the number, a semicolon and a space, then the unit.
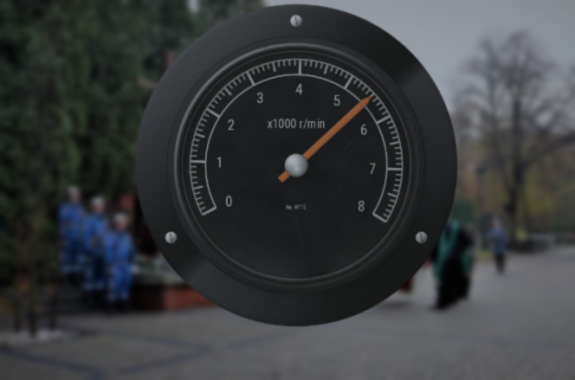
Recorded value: 5500; rpm
